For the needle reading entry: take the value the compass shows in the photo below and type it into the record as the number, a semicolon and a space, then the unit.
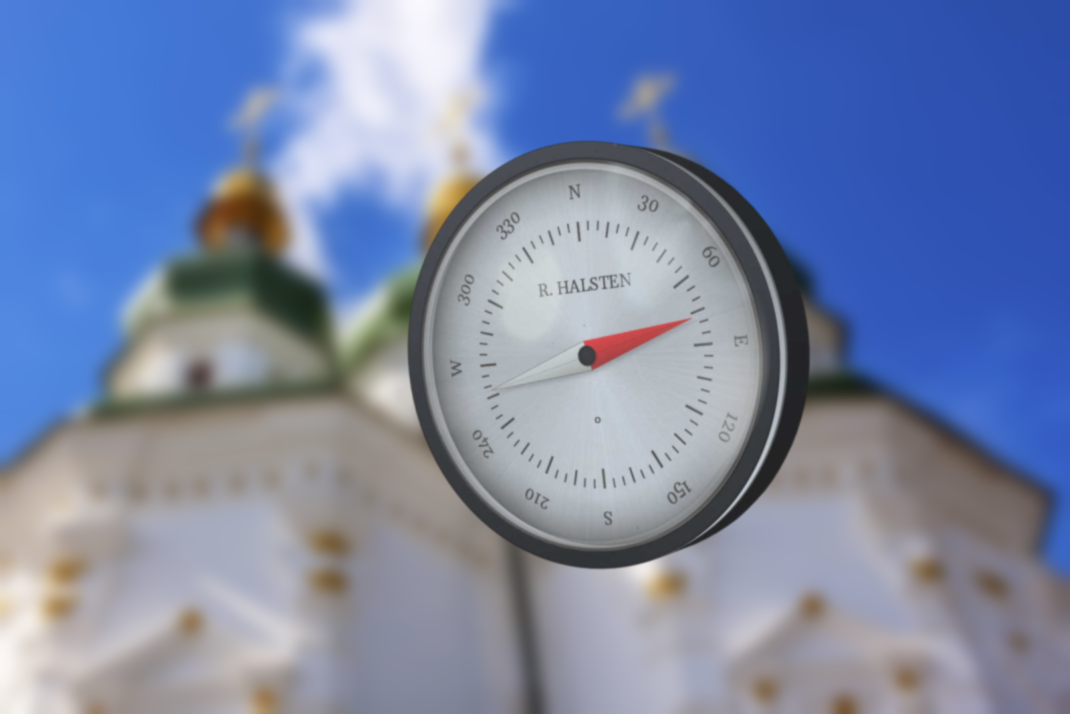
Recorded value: 77.5; °
